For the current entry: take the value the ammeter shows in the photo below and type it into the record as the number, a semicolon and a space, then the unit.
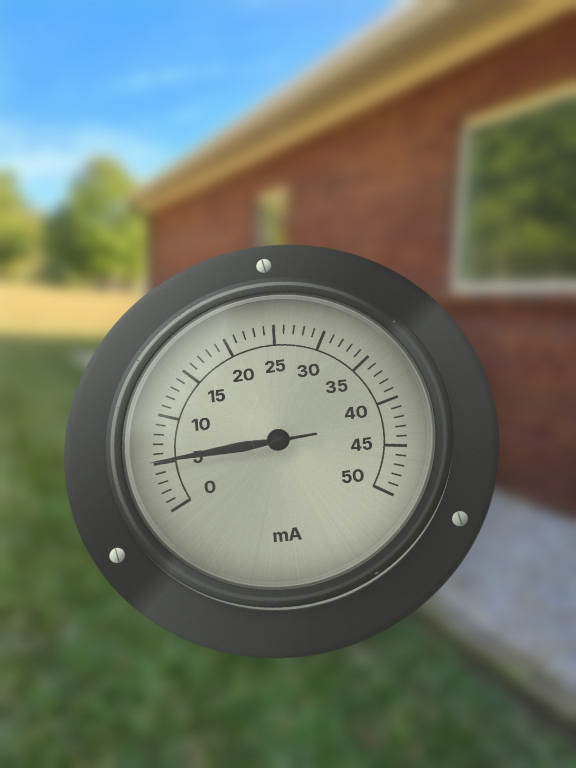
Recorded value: 5; mA
